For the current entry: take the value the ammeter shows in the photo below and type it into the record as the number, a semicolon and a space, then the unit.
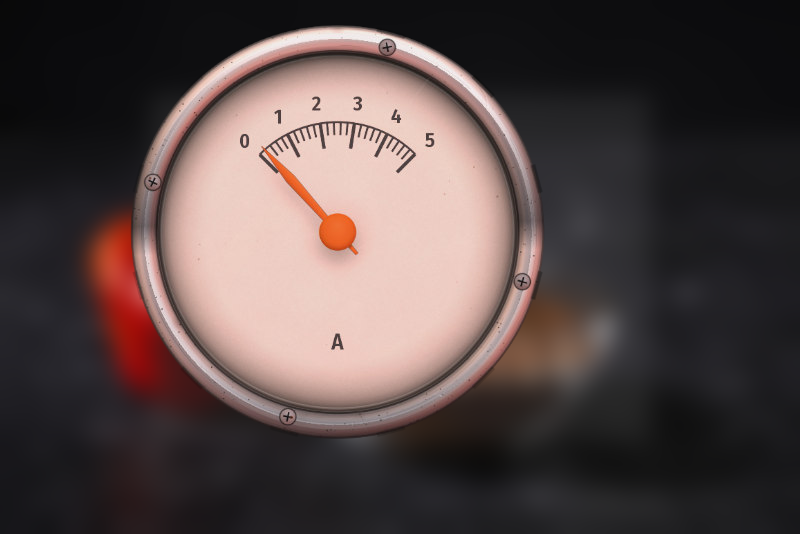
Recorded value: 0.2; A
